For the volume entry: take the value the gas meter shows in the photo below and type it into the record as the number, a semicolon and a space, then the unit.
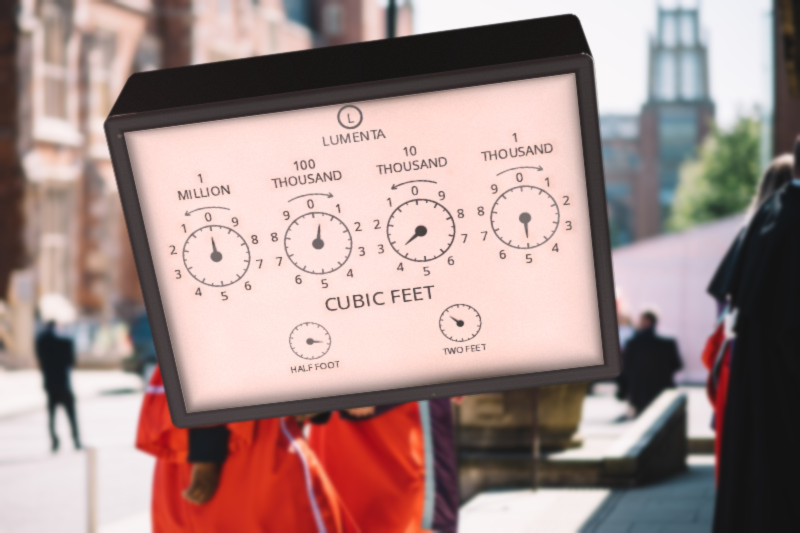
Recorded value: 3500; ft³
